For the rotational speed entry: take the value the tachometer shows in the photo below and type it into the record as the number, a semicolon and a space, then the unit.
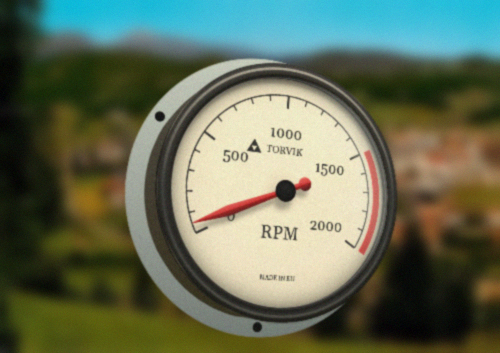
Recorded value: 50; rpm
